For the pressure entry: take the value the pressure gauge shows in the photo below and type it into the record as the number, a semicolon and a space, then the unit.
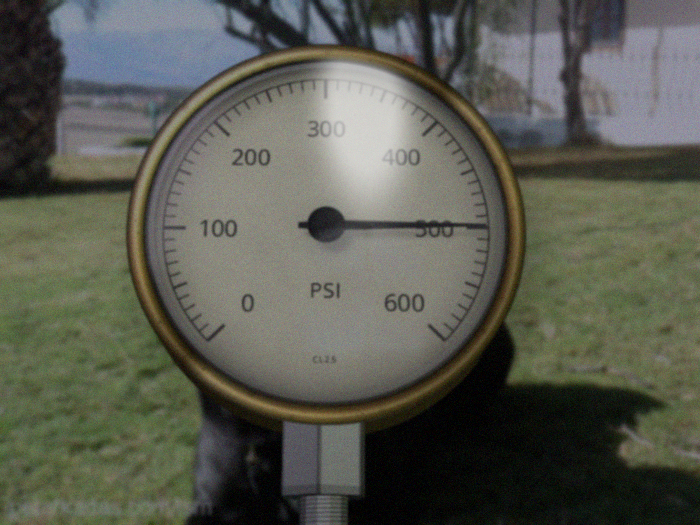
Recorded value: 500; psi
